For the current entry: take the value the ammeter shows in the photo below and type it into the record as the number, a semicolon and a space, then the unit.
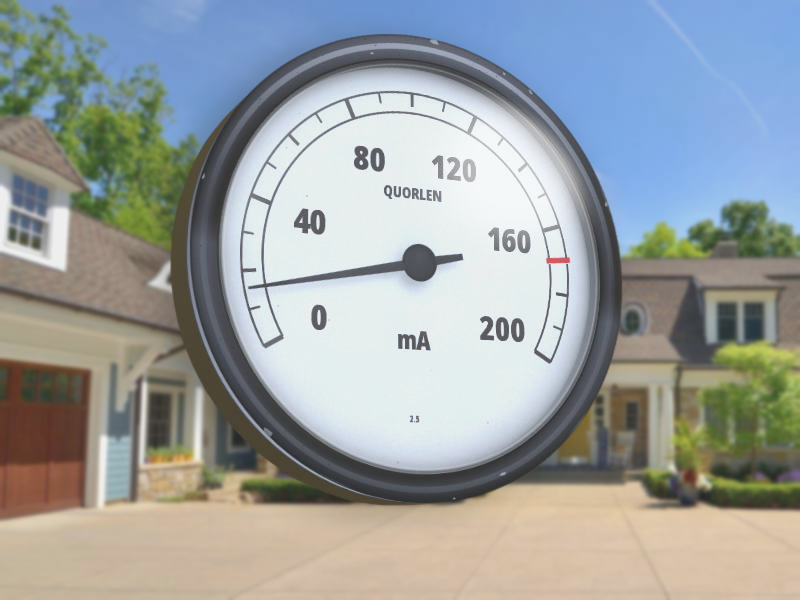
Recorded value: 15; mA
